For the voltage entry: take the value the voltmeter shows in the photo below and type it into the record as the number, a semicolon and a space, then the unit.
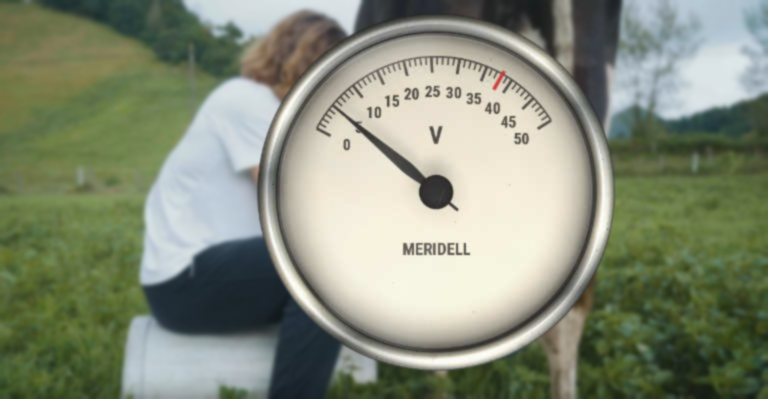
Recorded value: 5; V
